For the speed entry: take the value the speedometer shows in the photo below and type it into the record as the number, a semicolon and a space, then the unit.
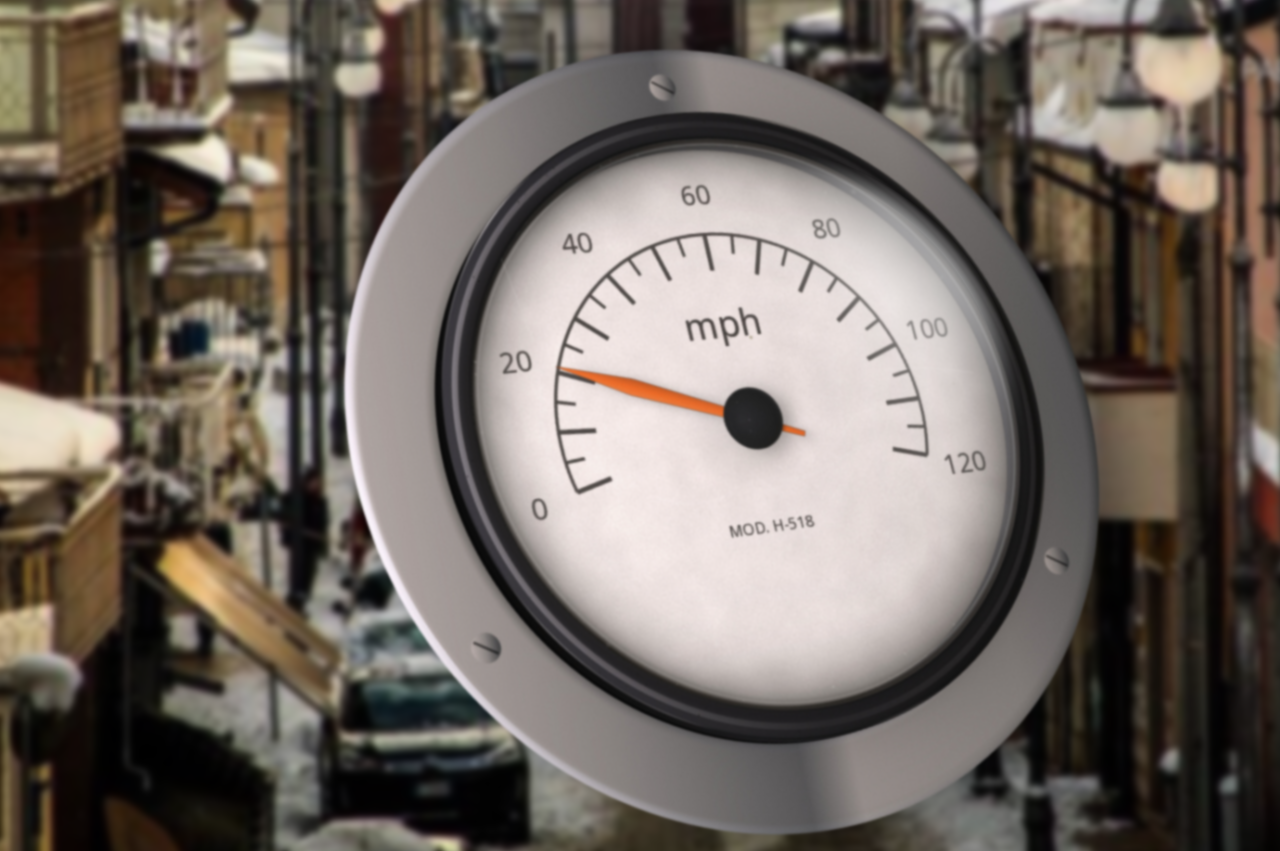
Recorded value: 20; mph
